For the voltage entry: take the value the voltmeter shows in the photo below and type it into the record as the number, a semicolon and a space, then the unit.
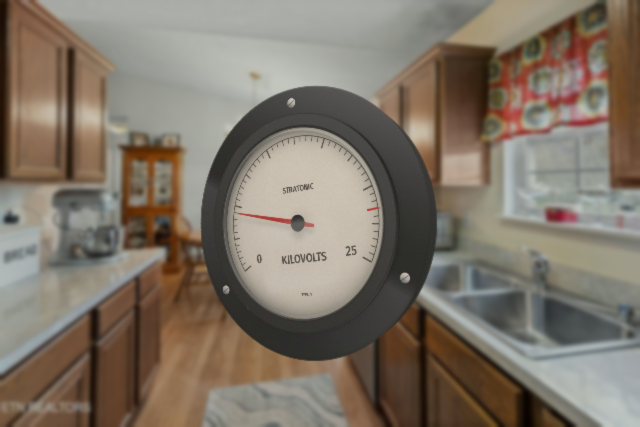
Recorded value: 4.5; kV
